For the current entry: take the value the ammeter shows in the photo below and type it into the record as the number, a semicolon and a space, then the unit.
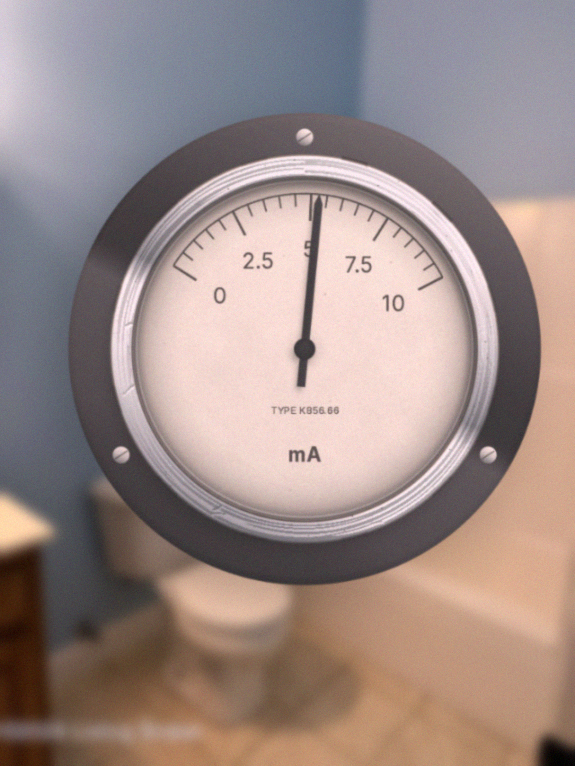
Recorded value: 5.25; mA
